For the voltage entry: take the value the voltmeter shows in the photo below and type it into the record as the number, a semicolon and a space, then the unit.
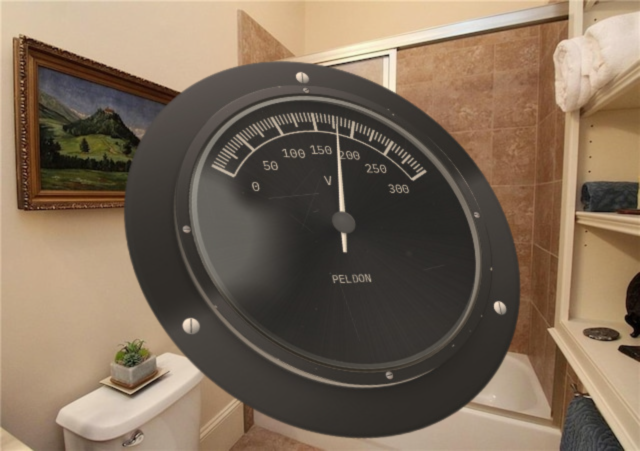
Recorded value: 175; V
